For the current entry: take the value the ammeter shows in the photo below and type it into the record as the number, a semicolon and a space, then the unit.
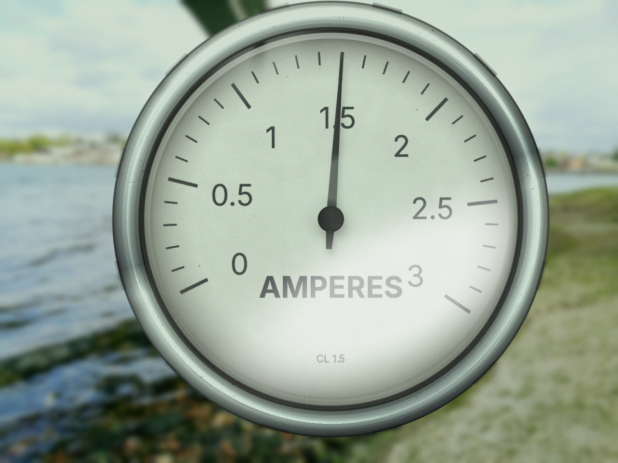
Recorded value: 1.5; A
